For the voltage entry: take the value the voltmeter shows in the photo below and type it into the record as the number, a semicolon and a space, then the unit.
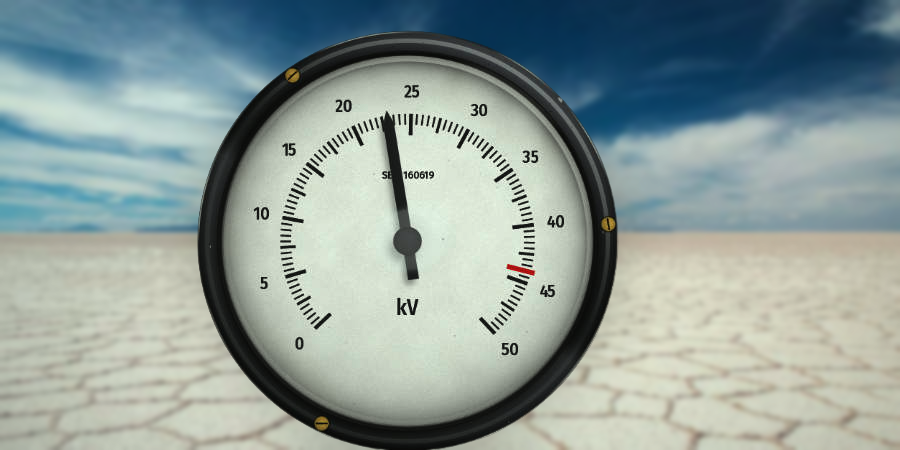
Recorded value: 23; kV
